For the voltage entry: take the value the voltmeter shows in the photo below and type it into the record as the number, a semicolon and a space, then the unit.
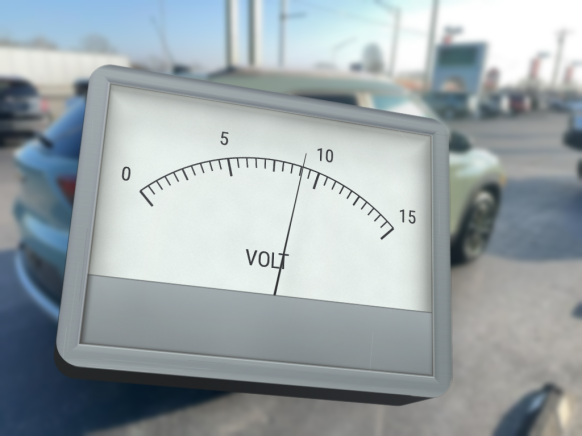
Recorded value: 9; V
